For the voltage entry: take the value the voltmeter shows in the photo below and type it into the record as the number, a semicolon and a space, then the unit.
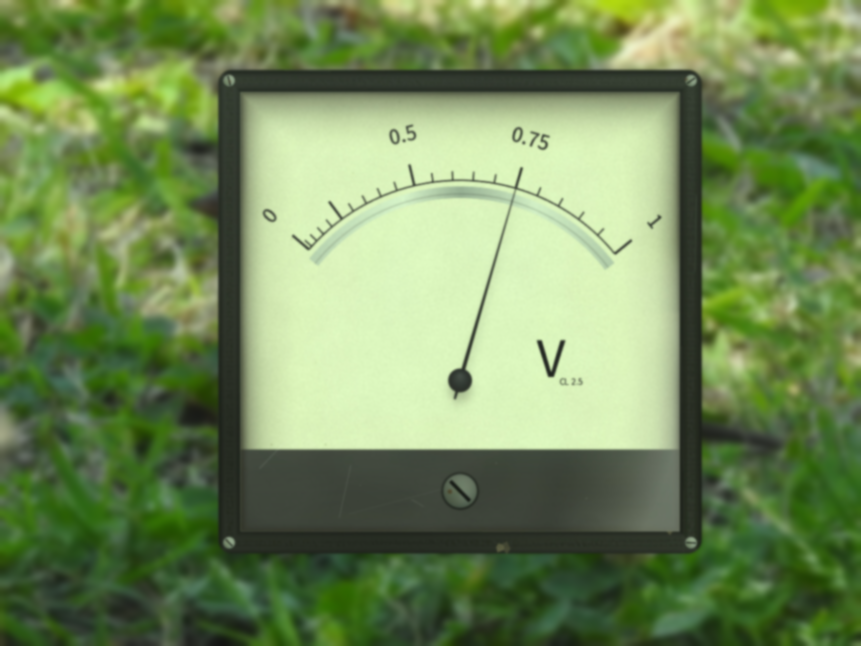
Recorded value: 0.75; V
